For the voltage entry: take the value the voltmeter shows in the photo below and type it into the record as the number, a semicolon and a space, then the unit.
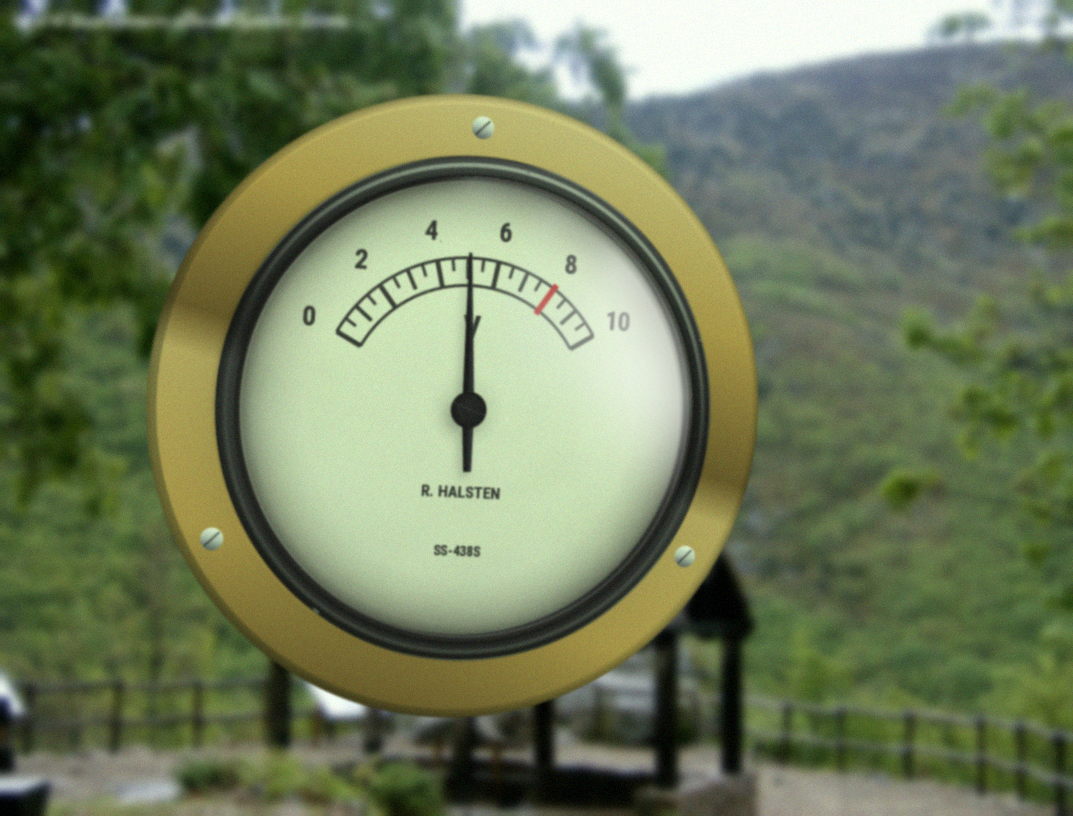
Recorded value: 5; V
